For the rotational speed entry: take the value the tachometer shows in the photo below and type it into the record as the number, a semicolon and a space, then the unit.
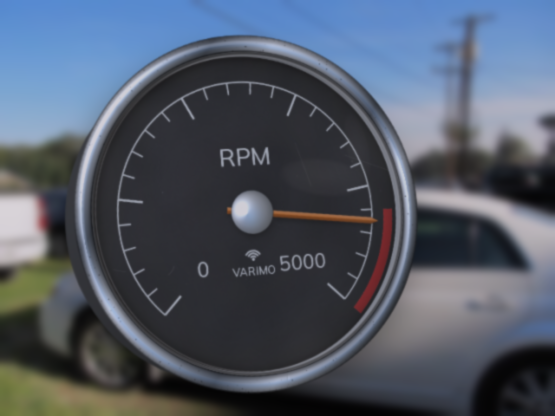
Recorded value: 4300; rpm
